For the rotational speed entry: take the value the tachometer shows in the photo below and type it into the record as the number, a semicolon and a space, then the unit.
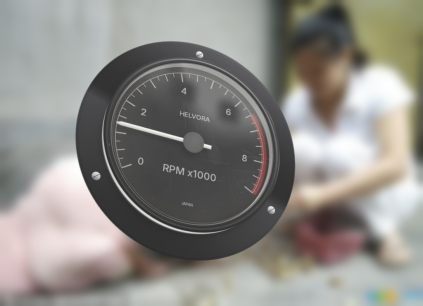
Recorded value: 1250; rpm
